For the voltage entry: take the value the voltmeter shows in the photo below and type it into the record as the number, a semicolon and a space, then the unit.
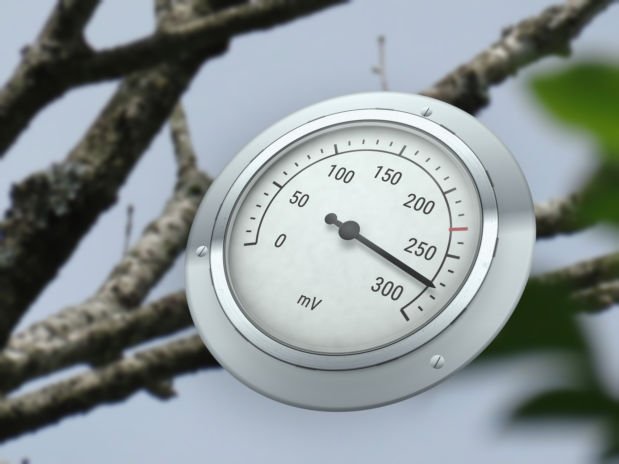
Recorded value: 275; mV
